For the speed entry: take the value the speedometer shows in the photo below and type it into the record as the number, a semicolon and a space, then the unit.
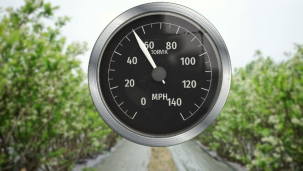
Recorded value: 55; mph
